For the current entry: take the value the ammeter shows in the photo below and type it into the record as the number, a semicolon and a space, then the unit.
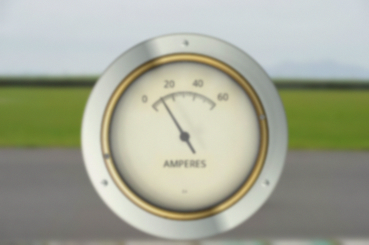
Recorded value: 10; A
